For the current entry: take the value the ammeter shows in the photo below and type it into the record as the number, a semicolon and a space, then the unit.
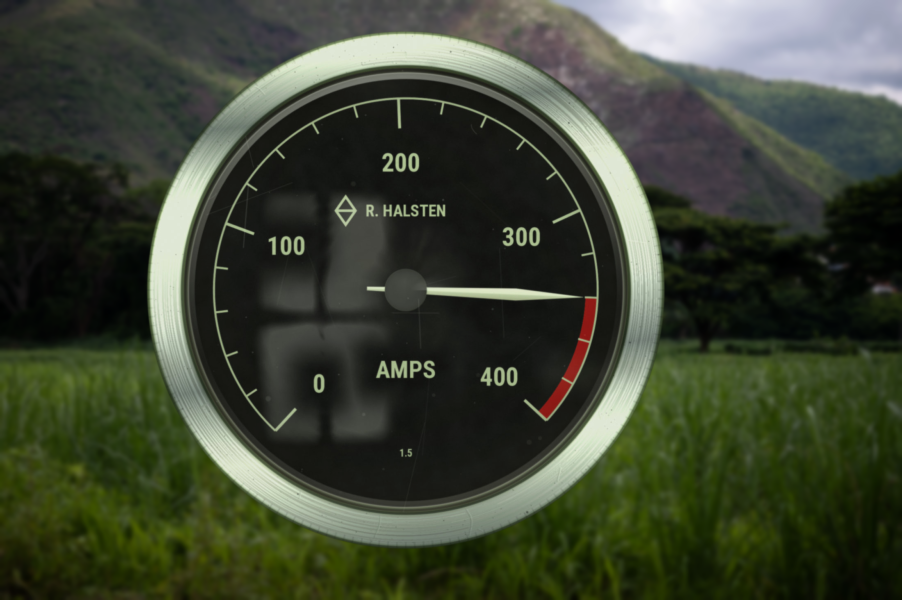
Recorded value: 340; A
